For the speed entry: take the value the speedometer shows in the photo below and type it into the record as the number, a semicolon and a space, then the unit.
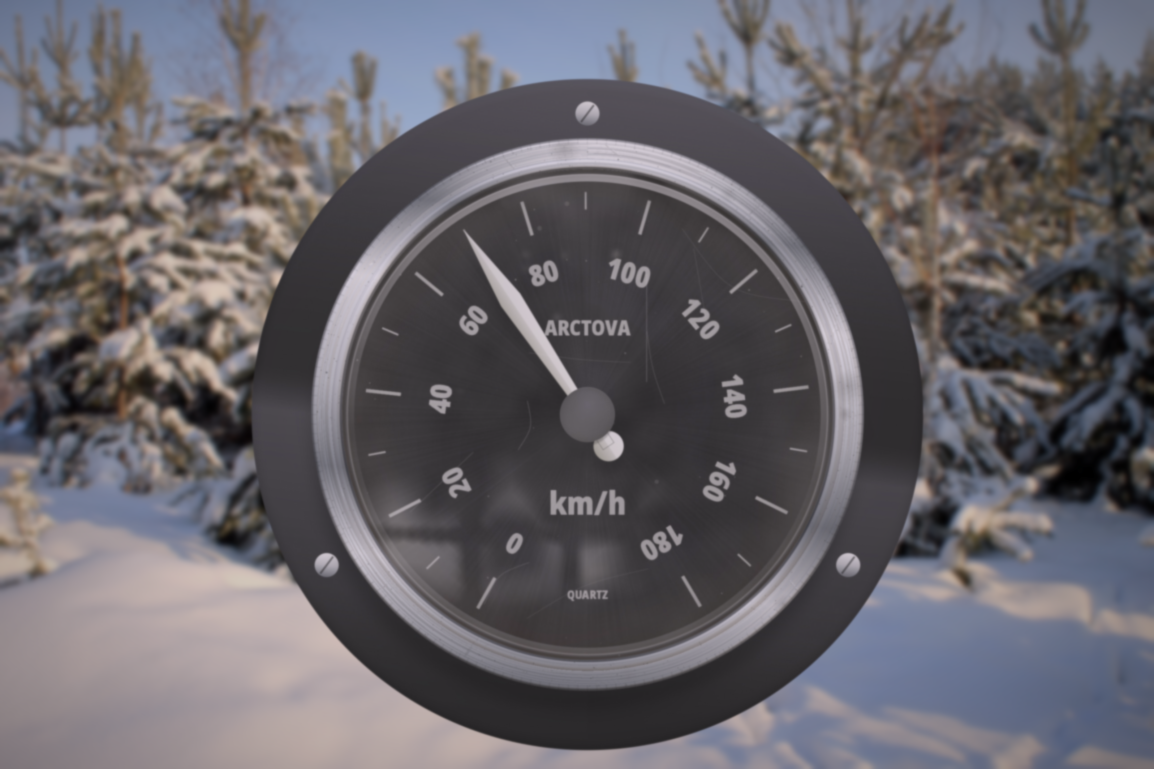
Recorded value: 70; km/h
